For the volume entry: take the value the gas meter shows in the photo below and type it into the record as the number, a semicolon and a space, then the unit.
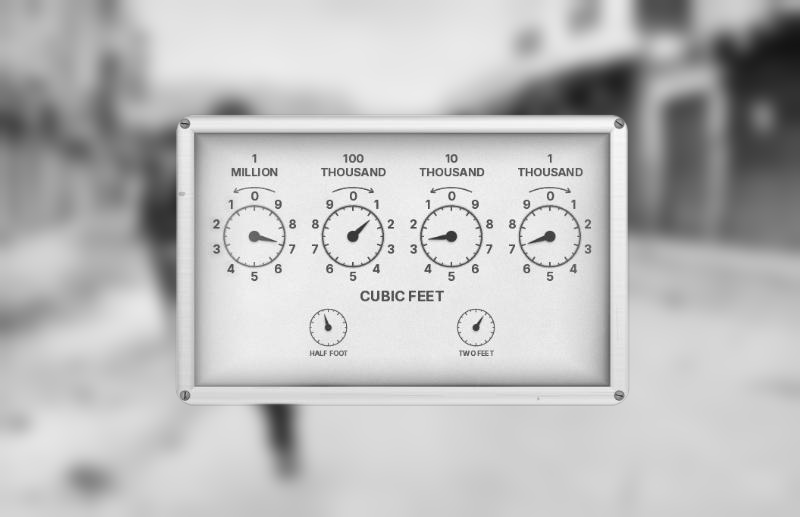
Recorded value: 712700; ft³
